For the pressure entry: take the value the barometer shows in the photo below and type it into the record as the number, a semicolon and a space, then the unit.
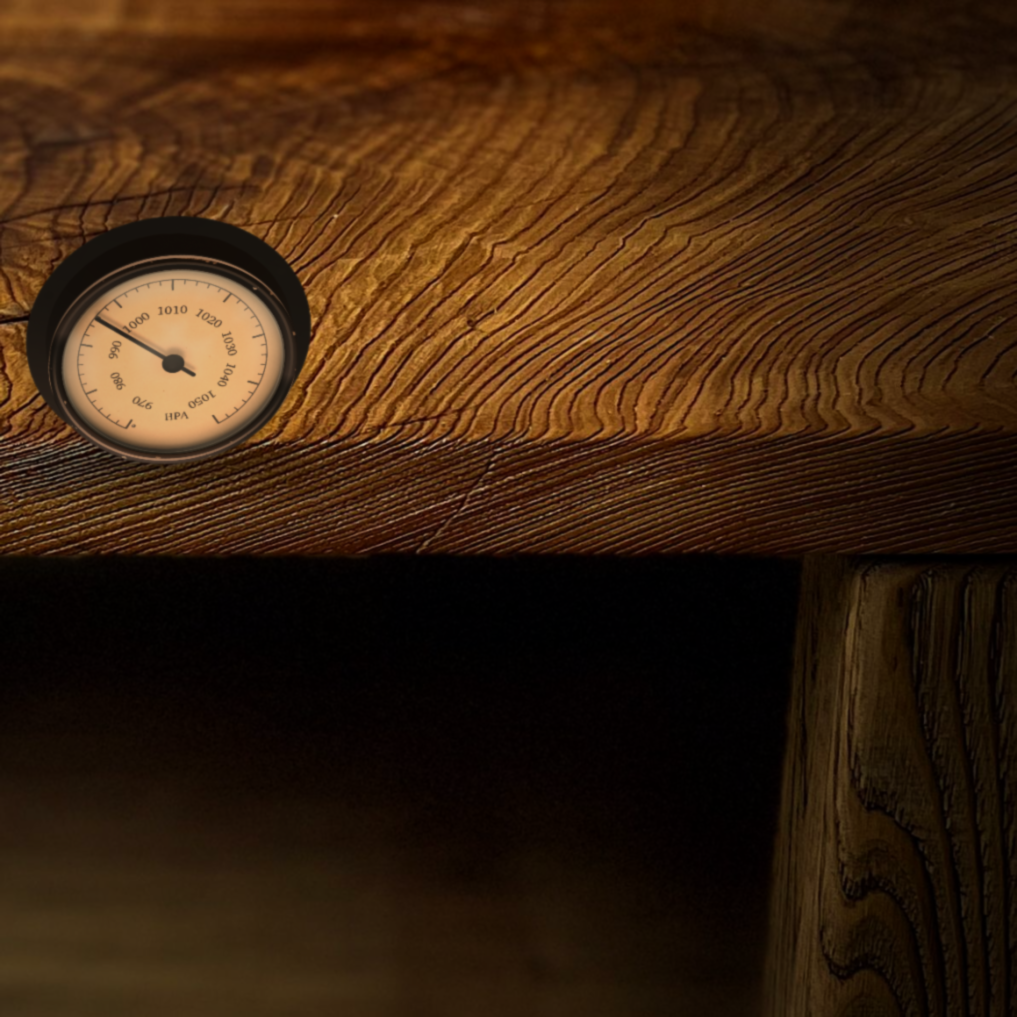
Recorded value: 996; hPa
